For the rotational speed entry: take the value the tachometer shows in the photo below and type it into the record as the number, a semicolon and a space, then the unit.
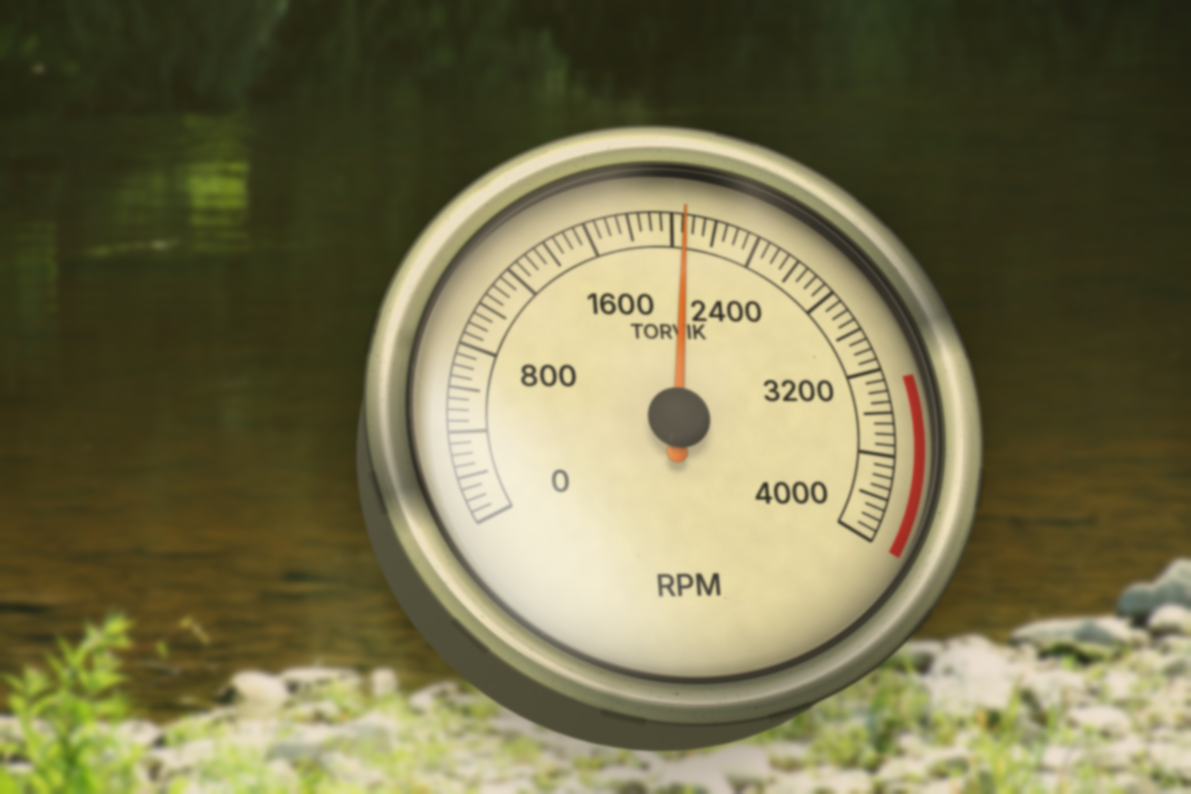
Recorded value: 2050; rpm
